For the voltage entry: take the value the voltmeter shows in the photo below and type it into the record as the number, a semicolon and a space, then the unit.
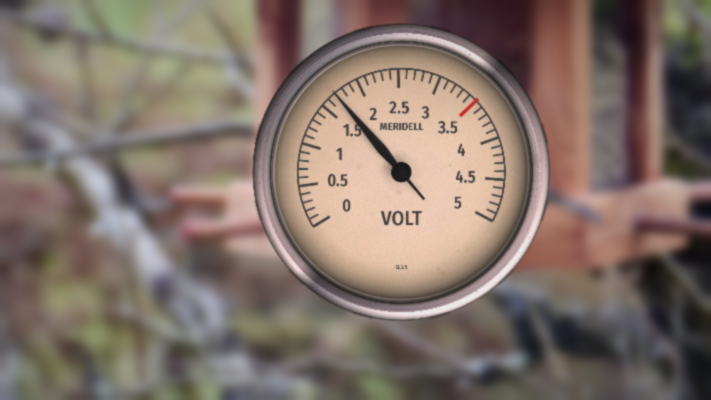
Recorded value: 1.7; V
